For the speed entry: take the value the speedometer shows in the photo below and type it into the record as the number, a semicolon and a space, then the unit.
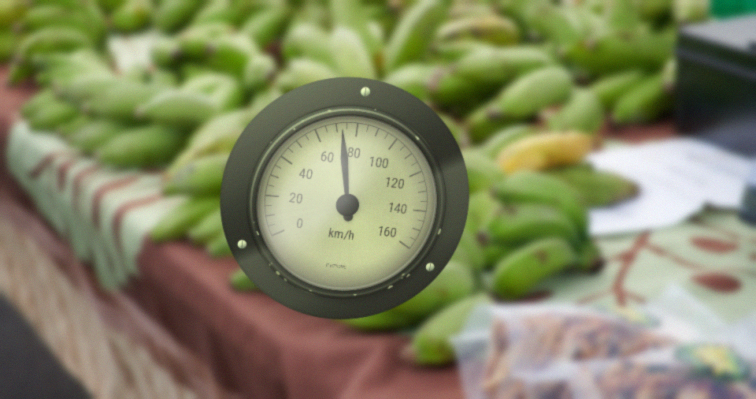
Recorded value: 72.5; km/h
